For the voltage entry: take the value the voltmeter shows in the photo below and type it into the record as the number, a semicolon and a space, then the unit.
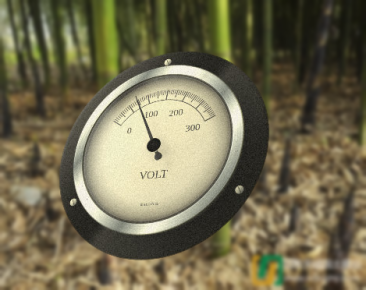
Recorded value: 75; V
